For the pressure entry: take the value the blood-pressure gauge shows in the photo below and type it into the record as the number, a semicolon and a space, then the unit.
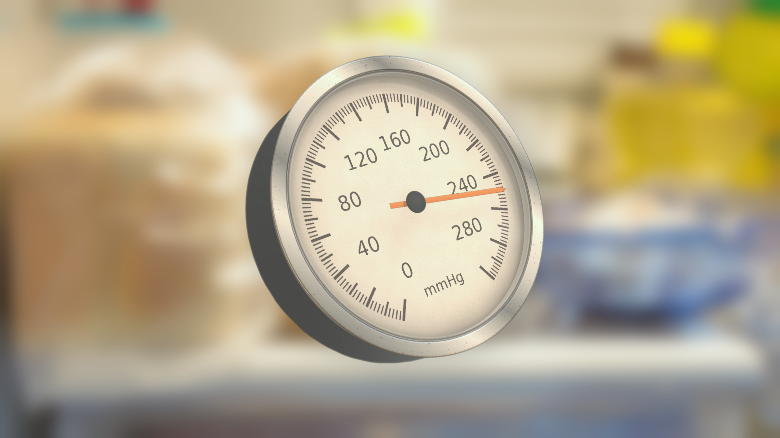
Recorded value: 250; mmHg
